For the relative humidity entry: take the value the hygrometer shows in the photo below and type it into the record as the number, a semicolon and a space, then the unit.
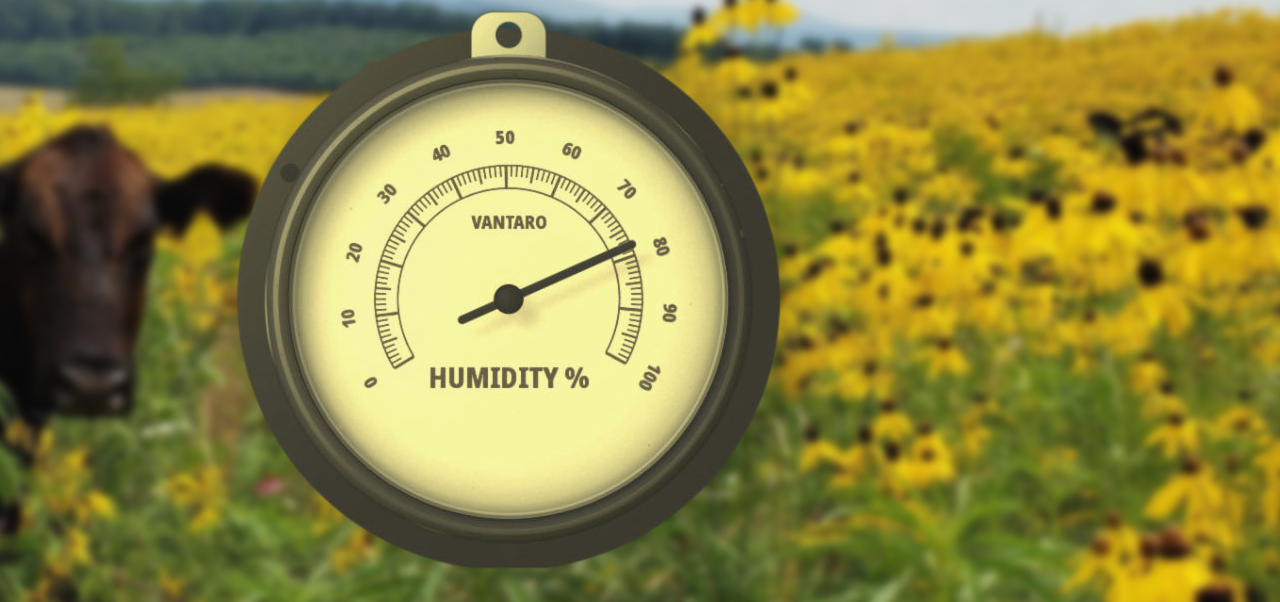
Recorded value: 78; %
